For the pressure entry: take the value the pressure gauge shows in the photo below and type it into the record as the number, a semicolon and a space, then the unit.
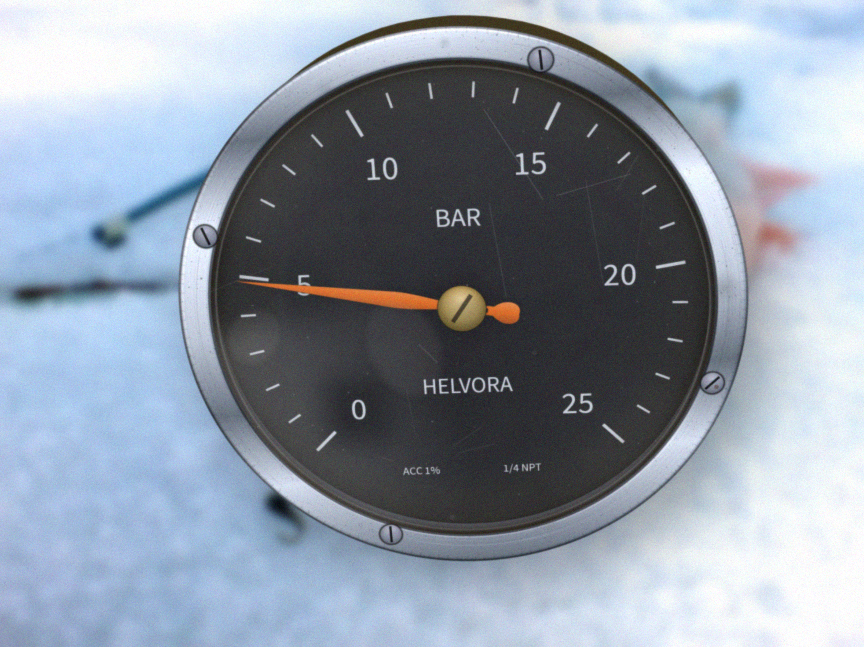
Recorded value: 5; bar
